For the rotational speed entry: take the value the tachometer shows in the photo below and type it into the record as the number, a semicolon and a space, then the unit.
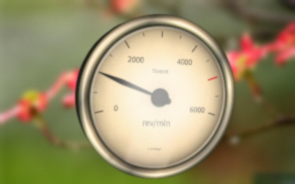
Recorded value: 1000; rpm
